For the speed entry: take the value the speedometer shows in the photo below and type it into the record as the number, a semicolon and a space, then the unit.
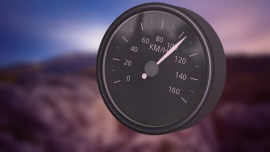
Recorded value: 105; km/h
